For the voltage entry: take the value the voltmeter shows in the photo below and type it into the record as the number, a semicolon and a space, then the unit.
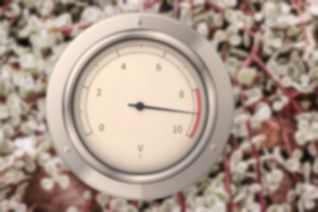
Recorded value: 9; V
